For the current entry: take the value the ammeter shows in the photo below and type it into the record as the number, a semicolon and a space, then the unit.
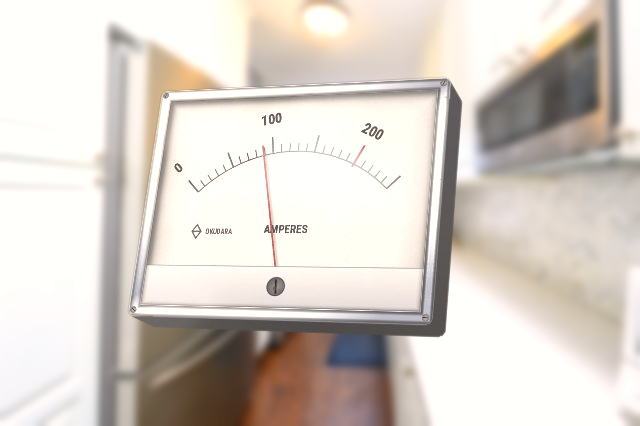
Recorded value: 90; A
